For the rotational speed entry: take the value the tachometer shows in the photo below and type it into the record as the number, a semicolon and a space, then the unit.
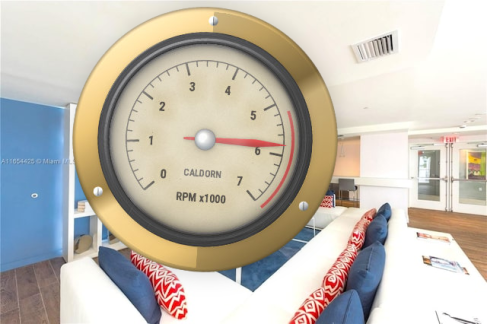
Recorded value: 5800; rpm
